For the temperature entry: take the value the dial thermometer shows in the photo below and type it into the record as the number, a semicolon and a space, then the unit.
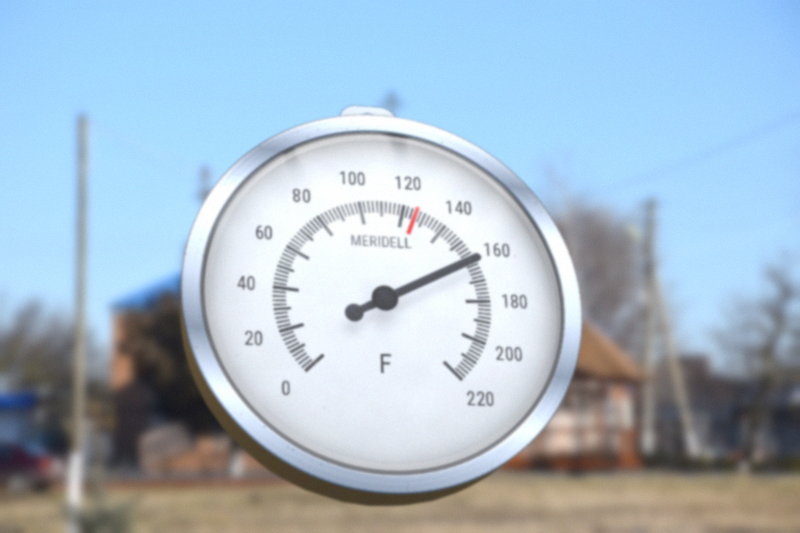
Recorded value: 160; °F
